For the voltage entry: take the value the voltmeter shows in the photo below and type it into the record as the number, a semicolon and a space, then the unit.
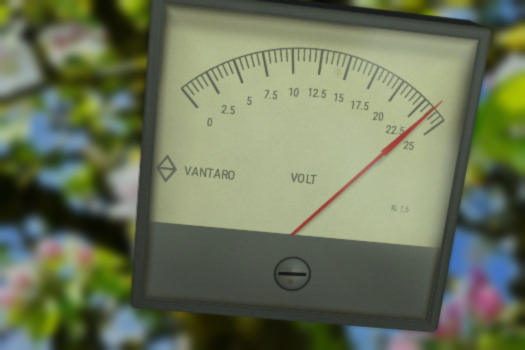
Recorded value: 23.5; V
